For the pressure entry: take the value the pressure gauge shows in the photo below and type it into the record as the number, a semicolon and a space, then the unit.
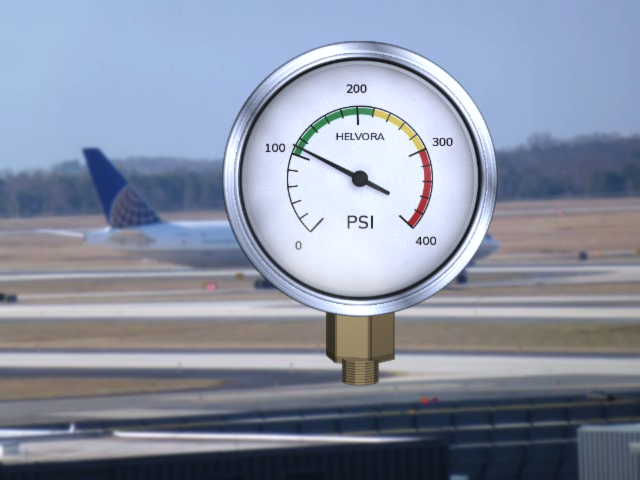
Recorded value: 110; psi
